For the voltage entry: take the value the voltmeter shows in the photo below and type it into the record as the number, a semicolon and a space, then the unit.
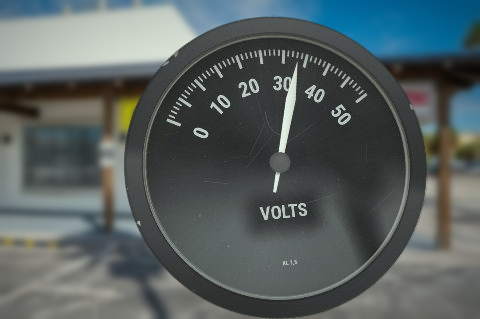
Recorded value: 33; V
